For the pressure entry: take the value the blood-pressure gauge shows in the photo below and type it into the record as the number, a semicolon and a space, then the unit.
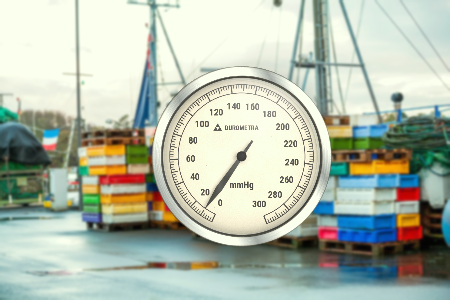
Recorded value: 10; mmHg
